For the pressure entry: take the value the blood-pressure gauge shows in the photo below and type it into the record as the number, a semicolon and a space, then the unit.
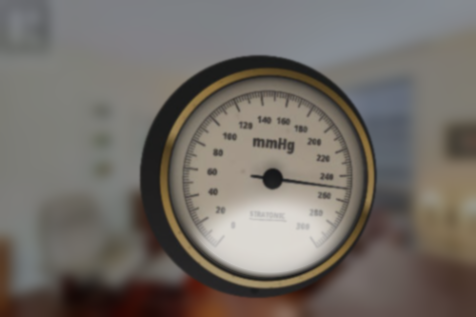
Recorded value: 250; mmHg
